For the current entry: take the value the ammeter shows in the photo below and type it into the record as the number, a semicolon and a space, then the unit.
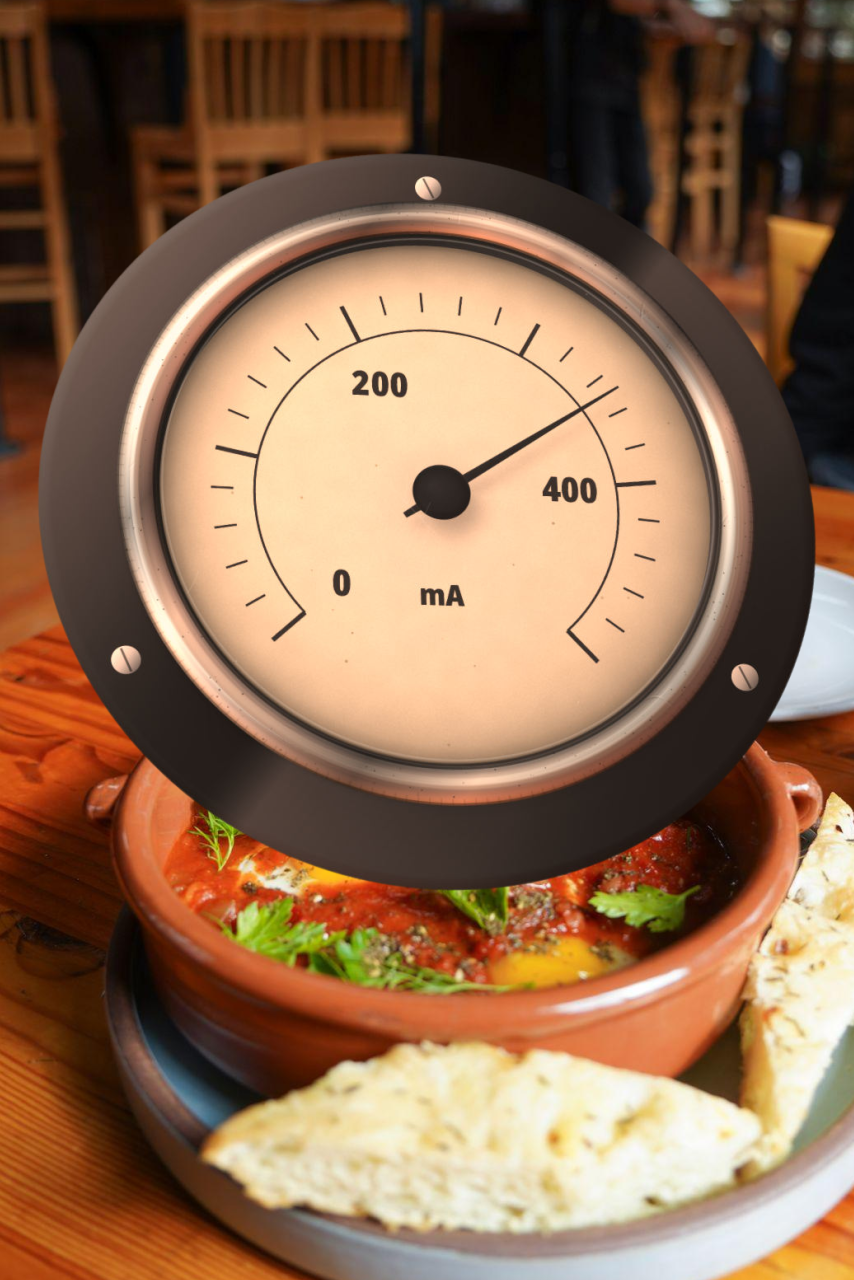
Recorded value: 350; mA
